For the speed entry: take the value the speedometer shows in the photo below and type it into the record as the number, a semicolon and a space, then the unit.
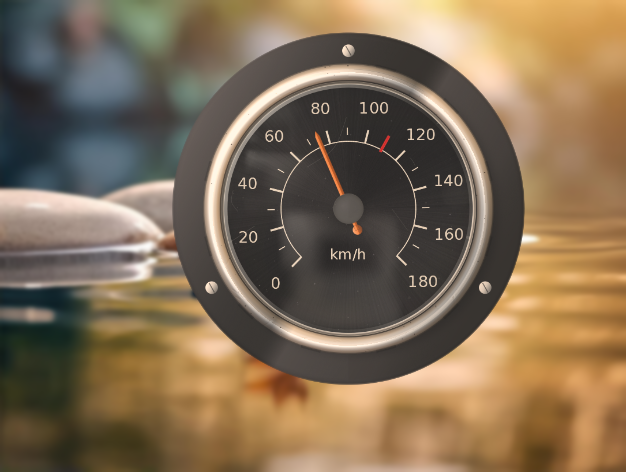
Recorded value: 75; km/h
